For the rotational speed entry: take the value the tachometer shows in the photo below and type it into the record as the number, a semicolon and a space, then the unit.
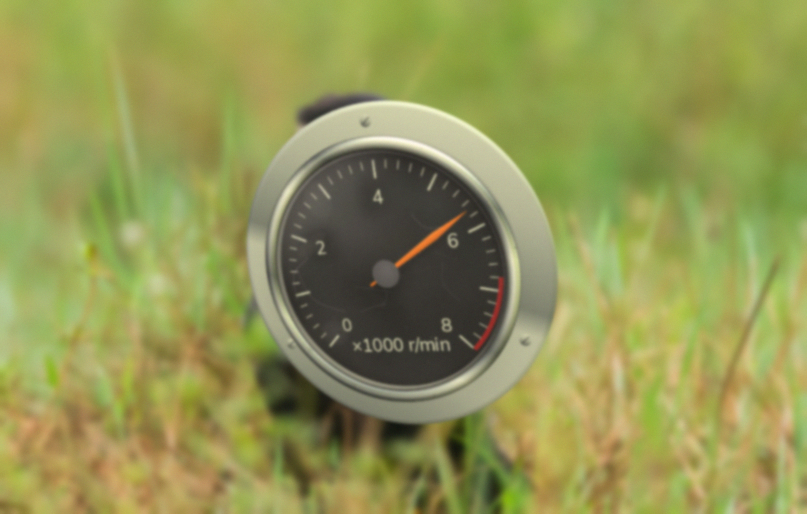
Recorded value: 5700; rpm
